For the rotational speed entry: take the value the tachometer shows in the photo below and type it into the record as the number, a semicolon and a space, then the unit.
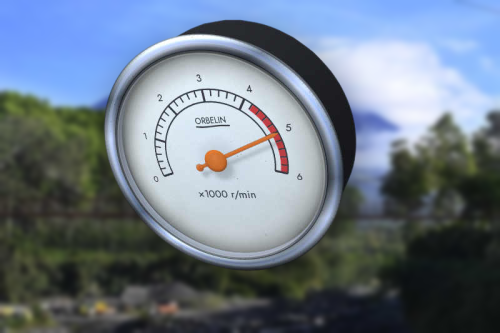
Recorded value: 5000; rpm
